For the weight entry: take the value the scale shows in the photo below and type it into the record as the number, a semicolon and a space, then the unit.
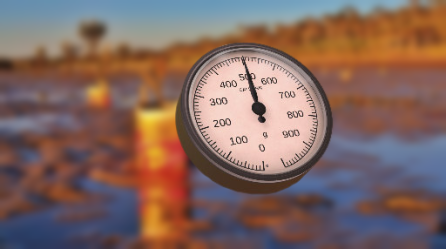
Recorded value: 500; g
